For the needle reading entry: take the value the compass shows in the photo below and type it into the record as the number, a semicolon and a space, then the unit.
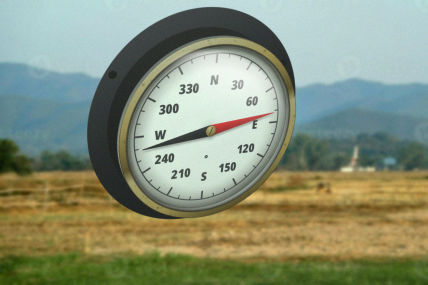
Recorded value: 80; °
